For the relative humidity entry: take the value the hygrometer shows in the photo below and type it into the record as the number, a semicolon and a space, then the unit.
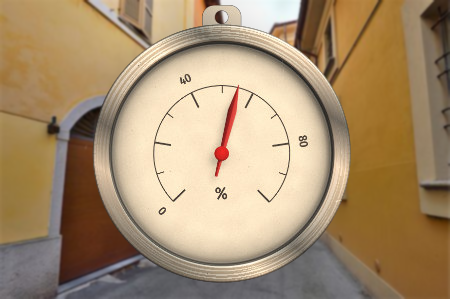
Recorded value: 55; %
